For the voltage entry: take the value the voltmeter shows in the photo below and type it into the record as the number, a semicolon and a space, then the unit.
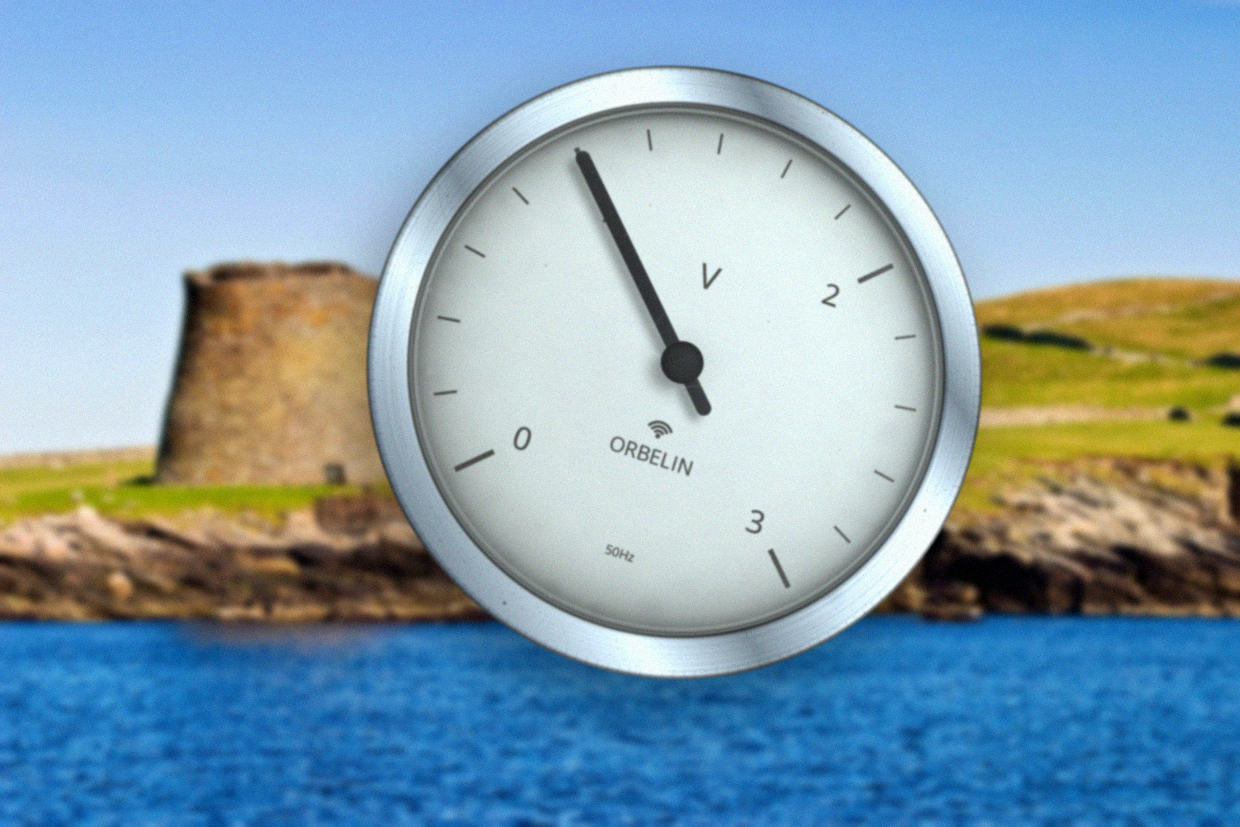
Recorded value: 1; V
